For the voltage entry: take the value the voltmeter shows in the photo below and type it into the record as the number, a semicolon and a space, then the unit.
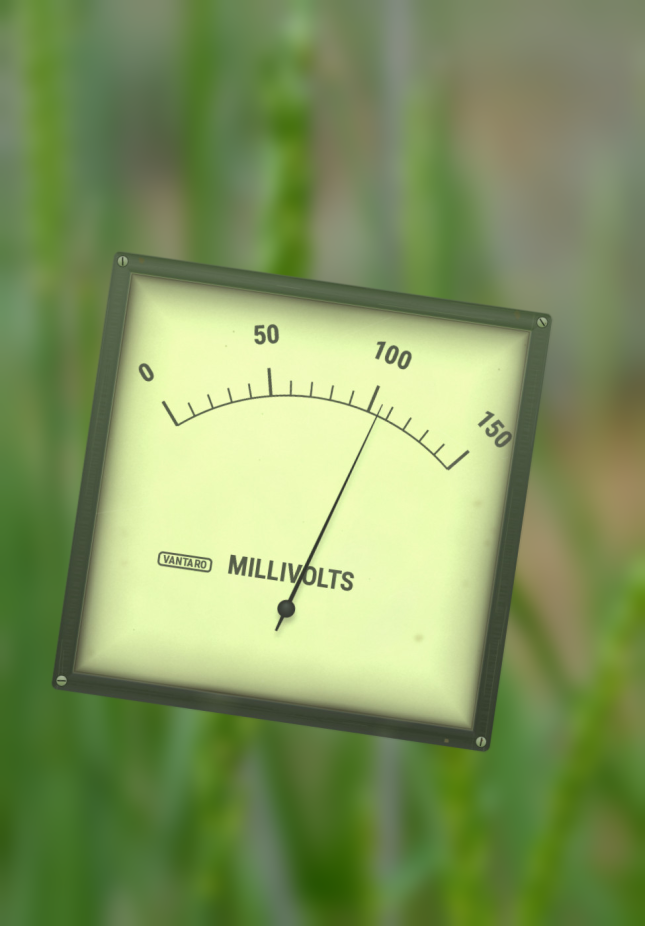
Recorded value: 105; mV
